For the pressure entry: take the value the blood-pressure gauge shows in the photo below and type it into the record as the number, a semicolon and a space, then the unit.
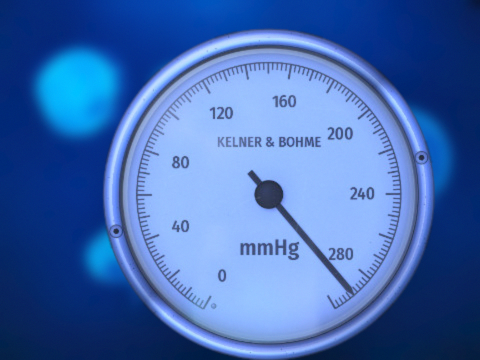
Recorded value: 290; mmHg
